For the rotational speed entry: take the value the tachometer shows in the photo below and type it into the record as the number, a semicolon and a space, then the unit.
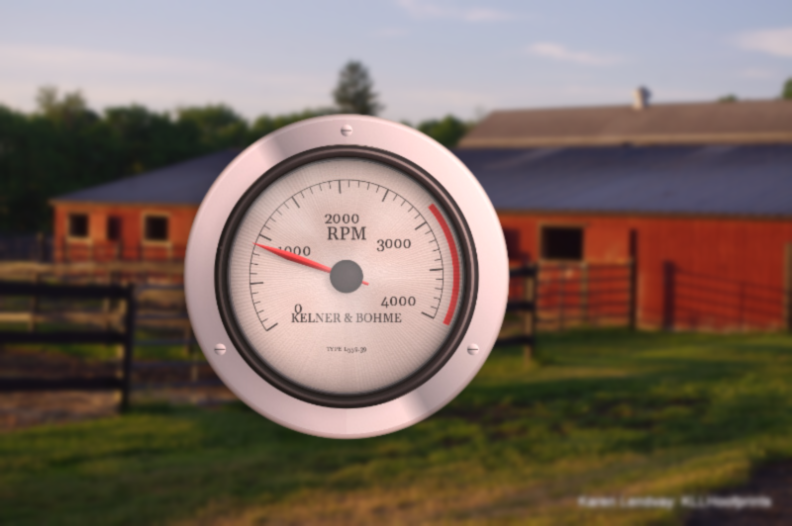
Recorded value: 900; rpm
